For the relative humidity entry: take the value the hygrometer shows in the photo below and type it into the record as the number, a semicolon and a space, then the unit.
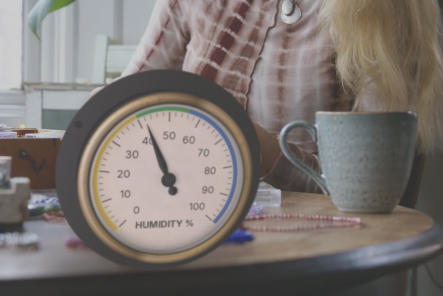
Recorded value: 42; %
